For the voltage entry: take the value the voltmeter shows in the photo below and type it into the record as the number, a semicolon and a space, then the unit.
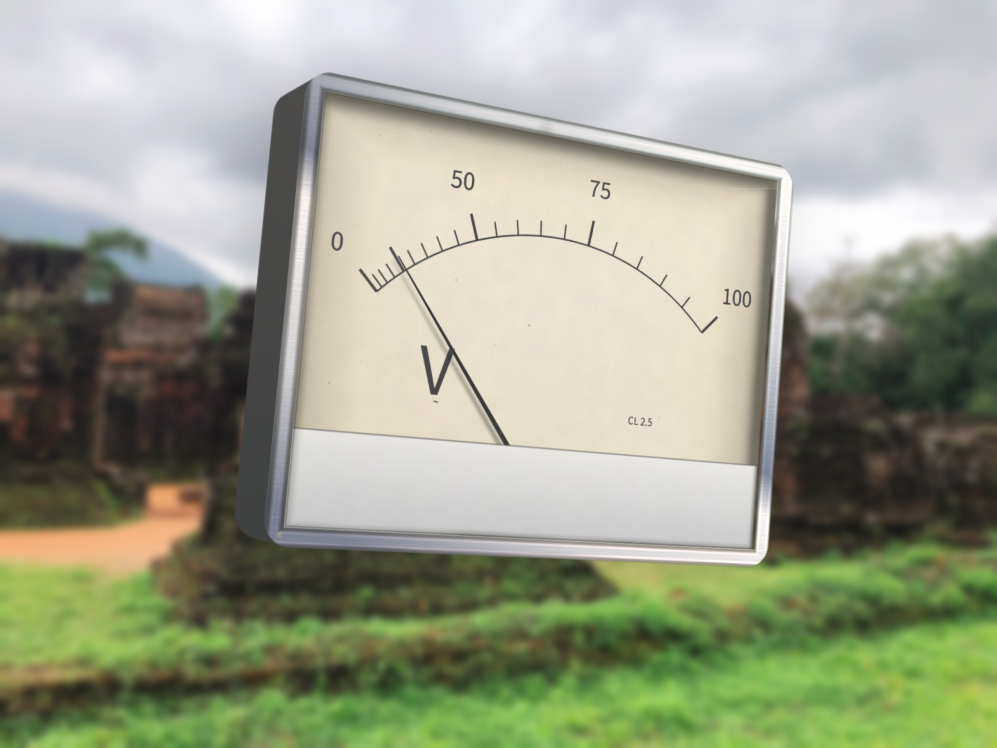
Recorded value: 25; V
